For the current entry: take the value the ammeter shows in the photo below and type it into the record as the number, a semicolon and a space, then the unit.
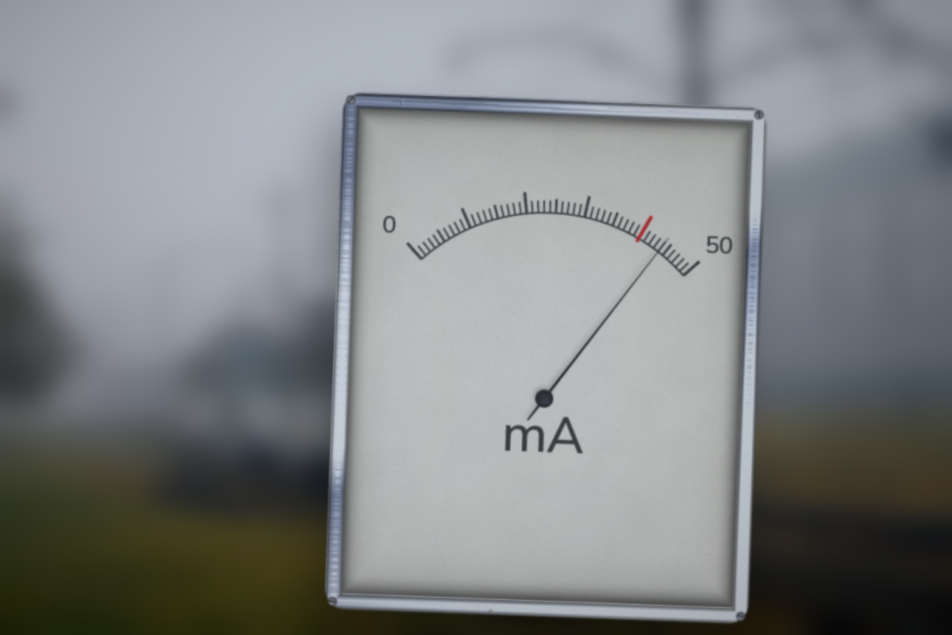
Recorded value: 44; mA
